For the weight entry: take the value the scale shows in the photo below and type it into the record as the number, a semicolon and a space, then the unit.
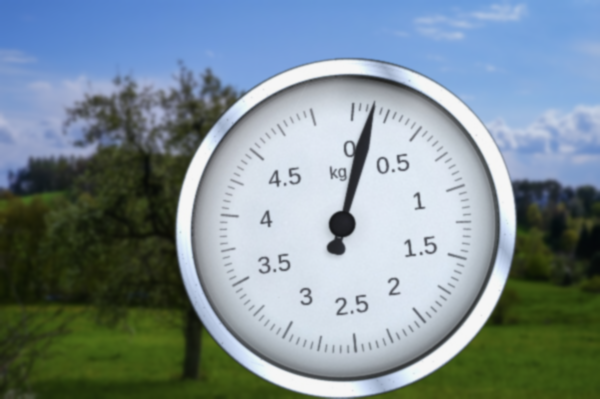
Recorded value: 0.15; kg
